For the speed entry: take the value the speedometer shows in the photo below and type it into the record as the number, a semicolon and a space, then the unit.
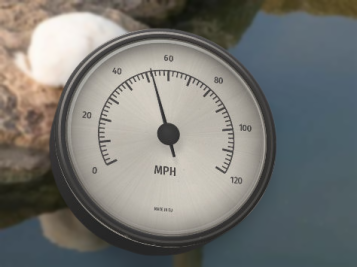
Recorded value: 52; mph
